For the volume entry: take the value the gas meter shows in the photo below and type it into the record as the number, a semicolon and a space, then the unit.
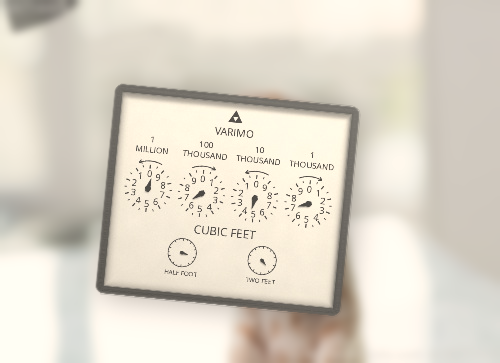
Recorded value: 964700; ft³
